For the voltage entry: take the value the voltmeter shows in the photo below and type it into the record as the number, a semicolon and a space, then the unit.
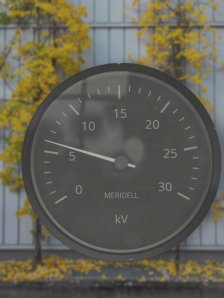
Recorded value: 6; kV
